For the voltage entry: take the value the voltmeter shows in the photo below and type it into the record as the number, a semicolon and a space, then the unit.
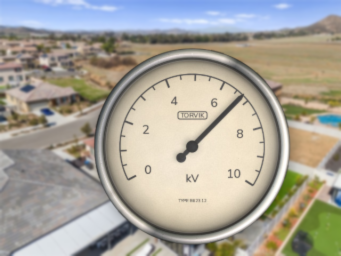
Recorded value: 6.75; kV
